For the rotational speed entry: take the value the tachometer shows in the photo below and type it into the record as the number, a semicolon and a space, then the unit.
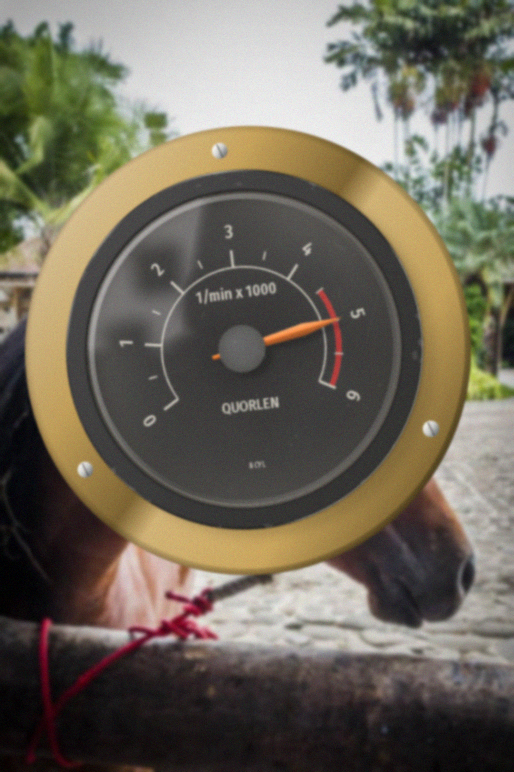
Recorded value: 5000; rpm
